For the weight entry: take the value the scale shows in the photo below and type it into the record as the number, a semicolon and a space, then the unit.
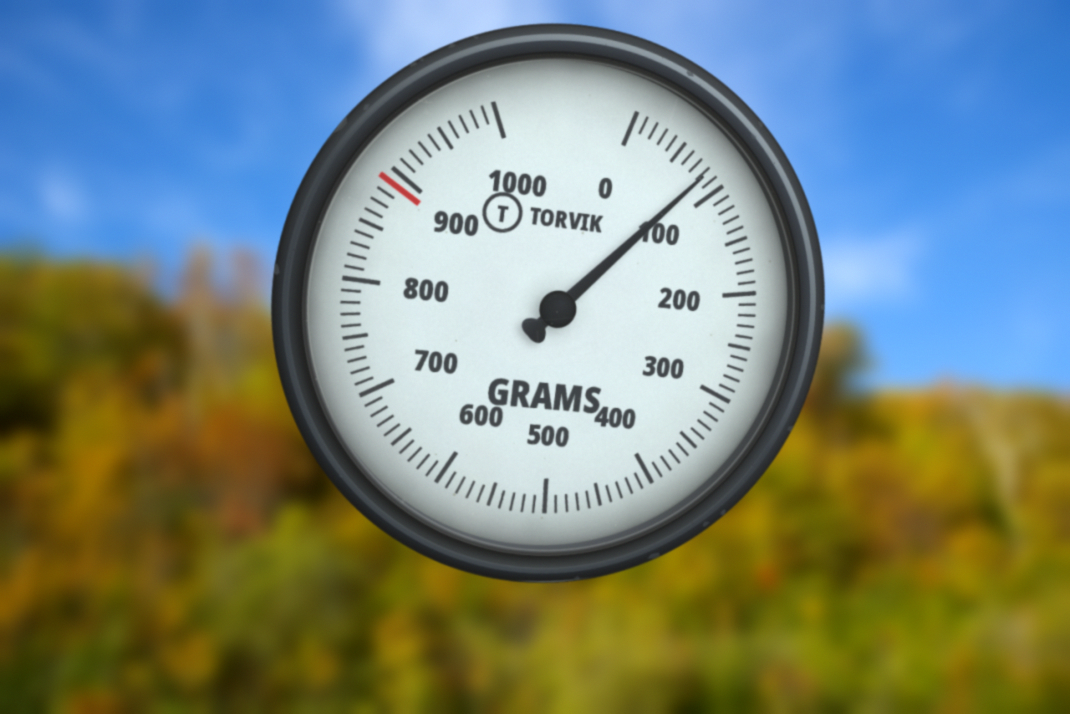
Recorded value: 80; g
